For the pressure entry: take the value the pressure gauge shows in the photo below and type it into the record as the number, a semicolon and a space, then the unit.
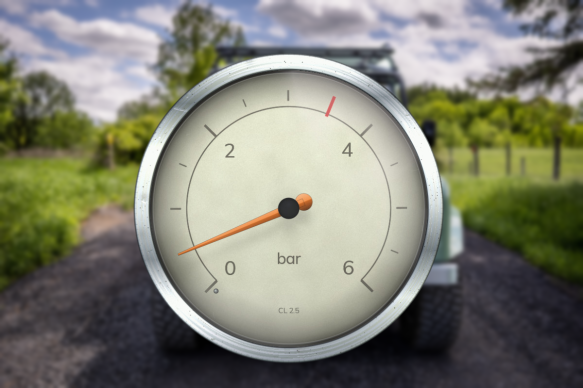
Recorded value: 0.5; bar
